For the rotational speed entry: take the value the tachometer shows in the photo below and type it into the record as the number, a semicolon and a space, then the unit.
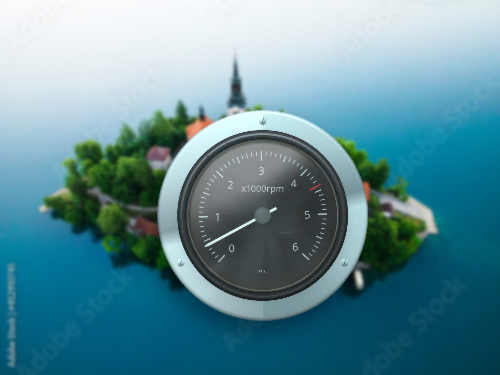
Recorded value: 400; rpm
